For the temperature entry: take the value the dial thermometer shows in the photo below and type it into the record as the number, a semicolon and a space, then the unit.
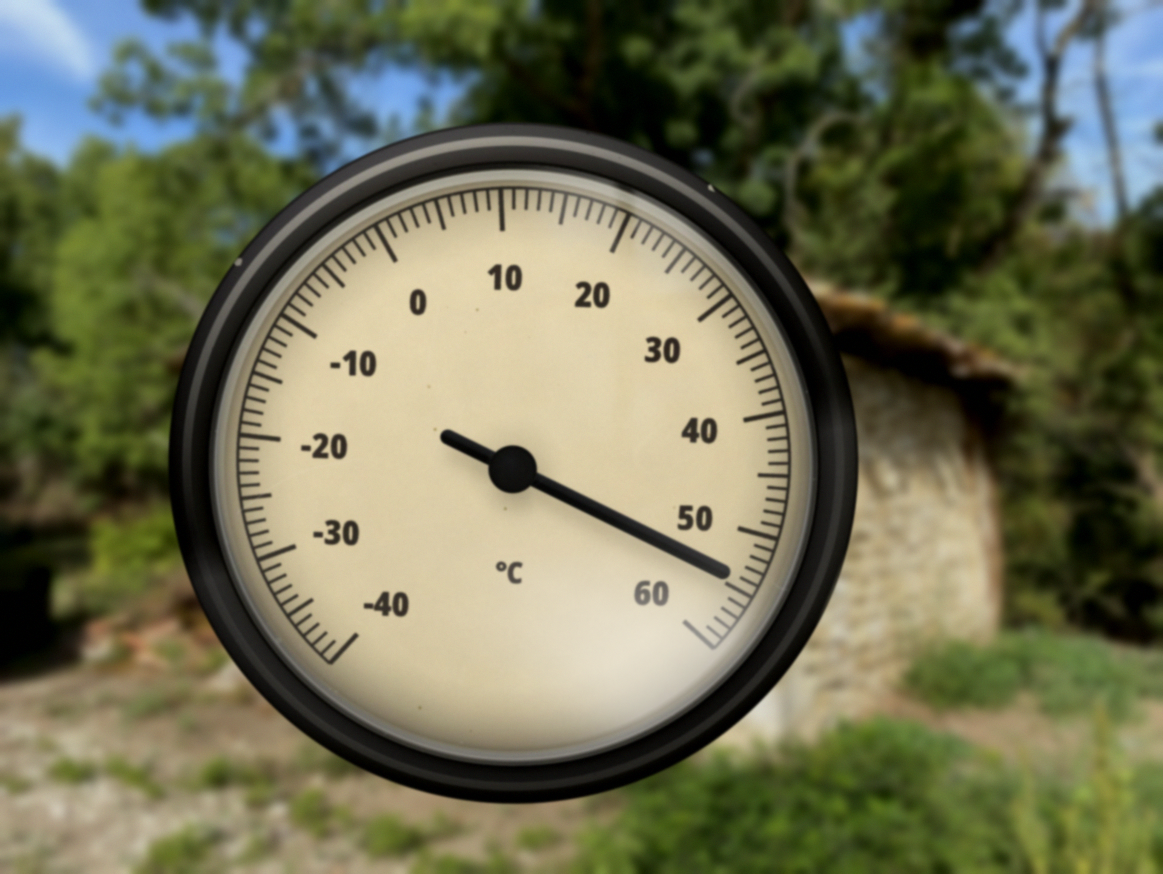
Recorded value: 54; °C
